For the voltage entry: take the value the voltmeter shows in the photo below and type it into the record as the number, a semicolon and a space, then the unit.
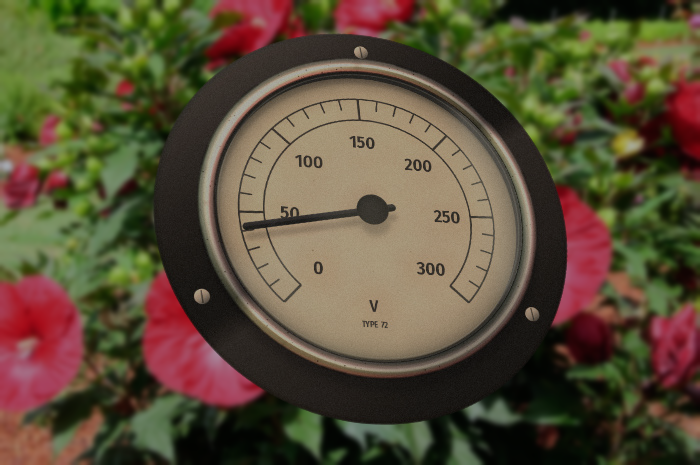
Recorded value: 40; V
